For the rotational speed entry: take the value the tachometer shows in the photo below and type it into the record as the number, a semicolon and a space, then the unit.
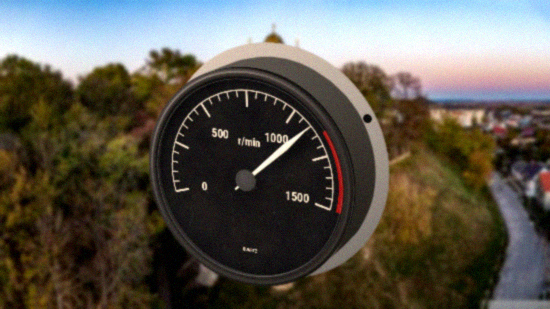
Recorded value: 1100; rpm
